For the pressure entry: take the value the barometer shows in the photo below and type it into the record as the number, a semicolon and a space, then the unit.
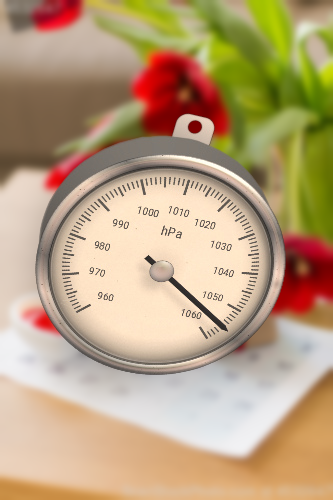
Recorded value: 1055; hPa
